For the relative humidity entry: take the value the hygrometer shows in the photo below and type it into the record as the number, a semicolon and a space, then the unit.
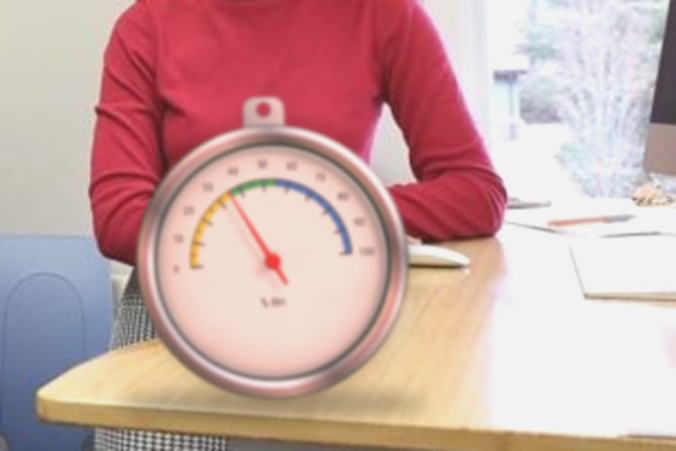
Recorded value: 35; %
